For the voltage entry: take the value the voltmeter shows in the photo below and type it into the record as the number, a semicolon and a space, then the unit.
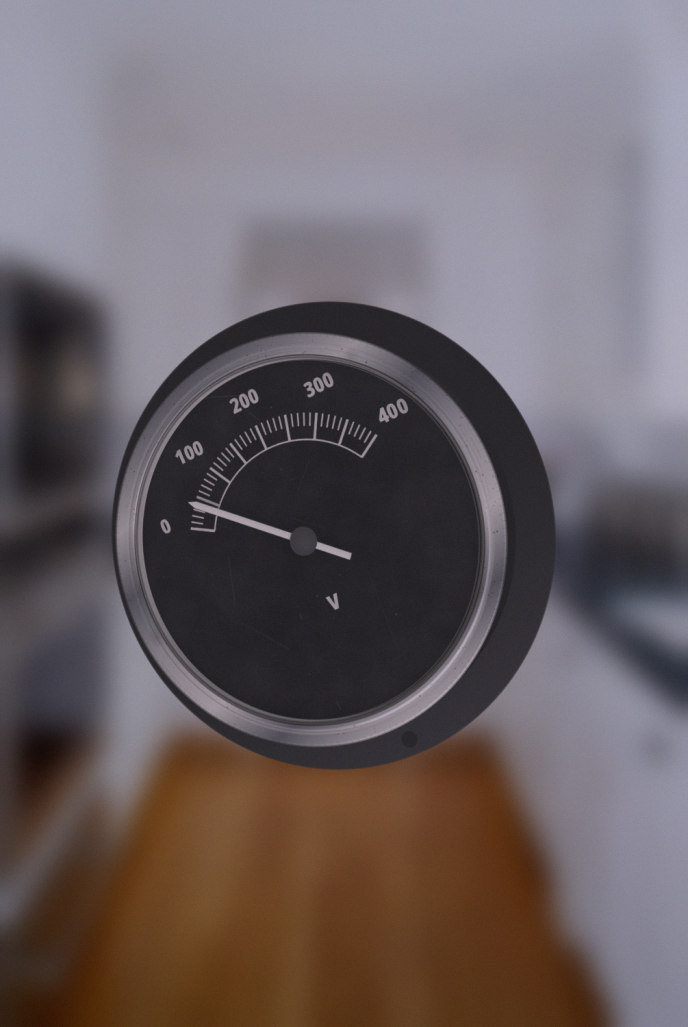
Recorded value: 40; V
